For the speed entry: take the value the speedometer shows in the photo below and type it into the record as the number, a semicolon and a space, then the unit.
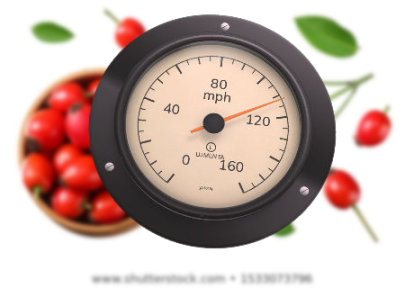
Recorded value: 112.5; mph
